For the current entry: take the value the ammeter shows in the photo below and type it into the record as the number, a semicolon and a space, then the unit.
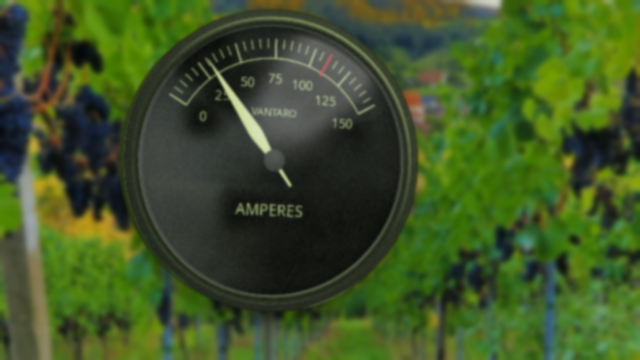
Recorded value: 30; A
